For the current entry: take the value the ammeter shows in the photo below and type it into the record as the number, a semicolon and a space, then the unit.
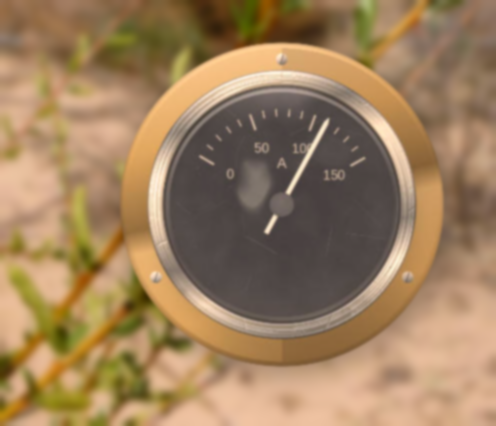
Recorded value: 110; A
